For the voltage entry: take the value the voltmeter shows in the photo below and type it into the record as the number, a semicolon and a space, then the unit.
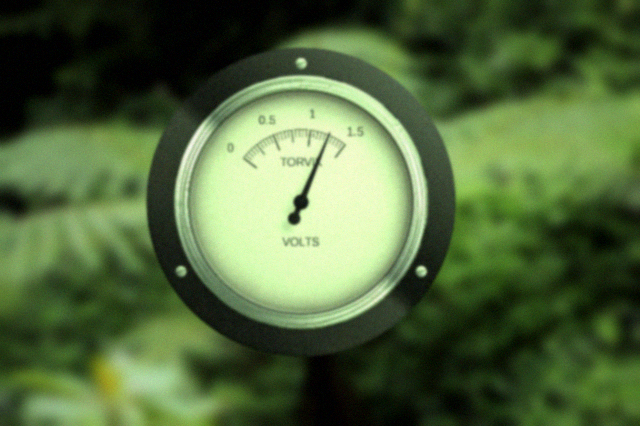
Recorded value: 1.25; V
